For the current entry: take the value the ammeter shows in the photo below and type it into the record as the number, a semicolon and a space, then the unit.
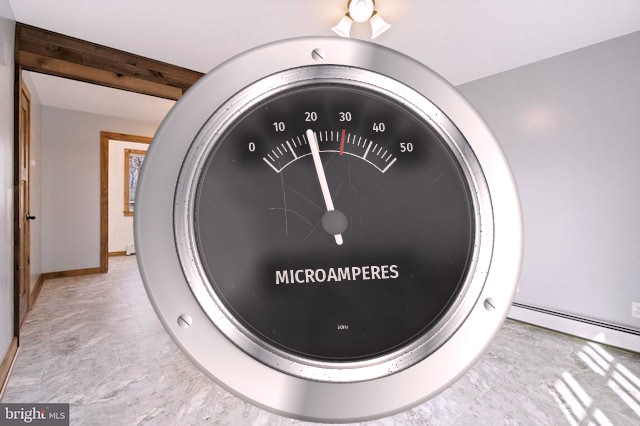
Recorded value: 18; µA
